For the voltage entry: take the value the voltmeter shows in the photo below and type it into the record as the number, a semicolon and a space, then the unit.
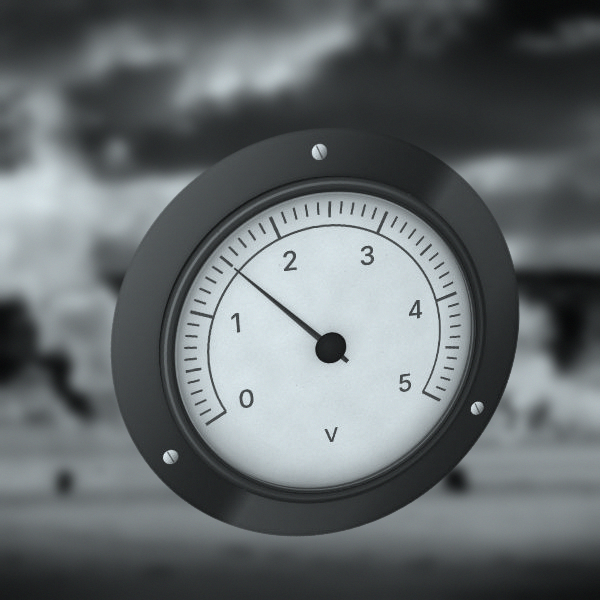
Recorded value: 1.5; V
